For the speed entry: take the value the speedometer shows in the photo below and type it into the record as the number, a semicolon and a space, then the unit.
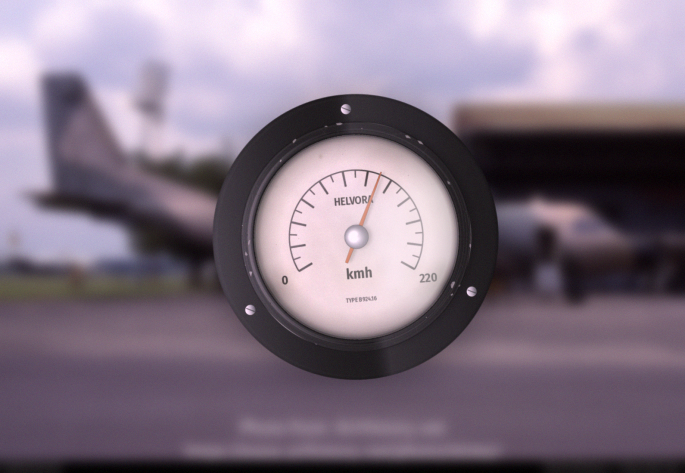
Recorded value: 130; km/h
